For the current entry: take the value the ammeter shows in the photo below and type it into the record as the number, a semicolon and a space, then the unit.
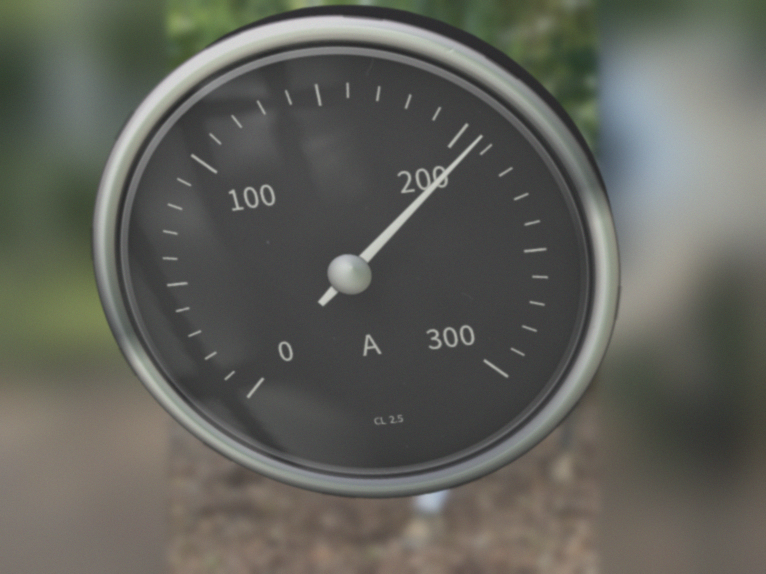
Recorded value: 205; A
